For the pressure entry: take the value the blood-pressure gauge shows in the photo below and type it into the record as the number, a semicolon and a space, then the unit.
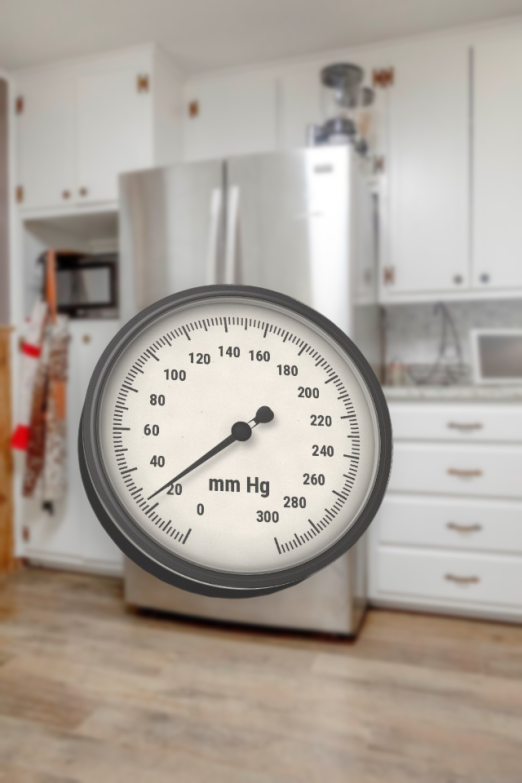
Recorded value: 24; mmHg
